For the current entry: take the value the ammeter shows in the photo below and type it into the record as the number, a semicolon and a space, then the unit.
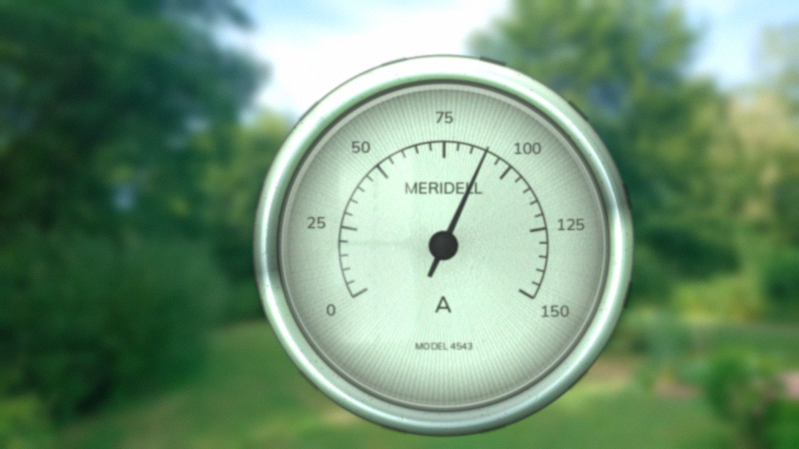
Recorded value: 90; A
